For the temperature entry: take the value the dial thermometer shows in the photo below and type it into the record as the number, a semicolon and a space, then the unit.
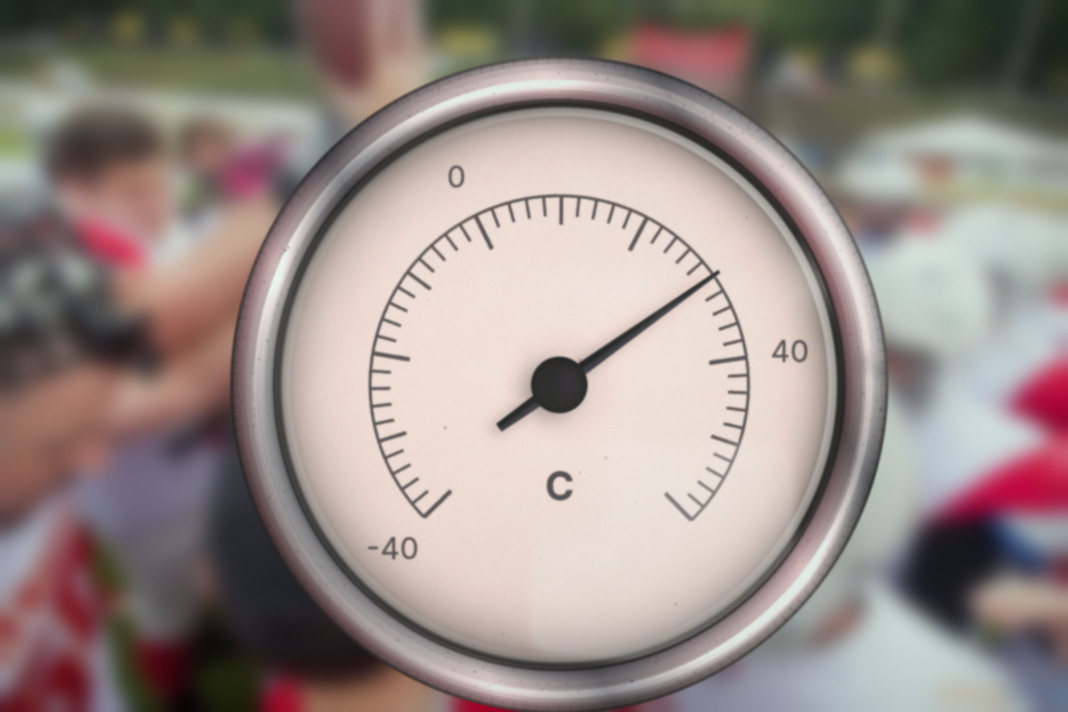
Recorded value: 30; °C
